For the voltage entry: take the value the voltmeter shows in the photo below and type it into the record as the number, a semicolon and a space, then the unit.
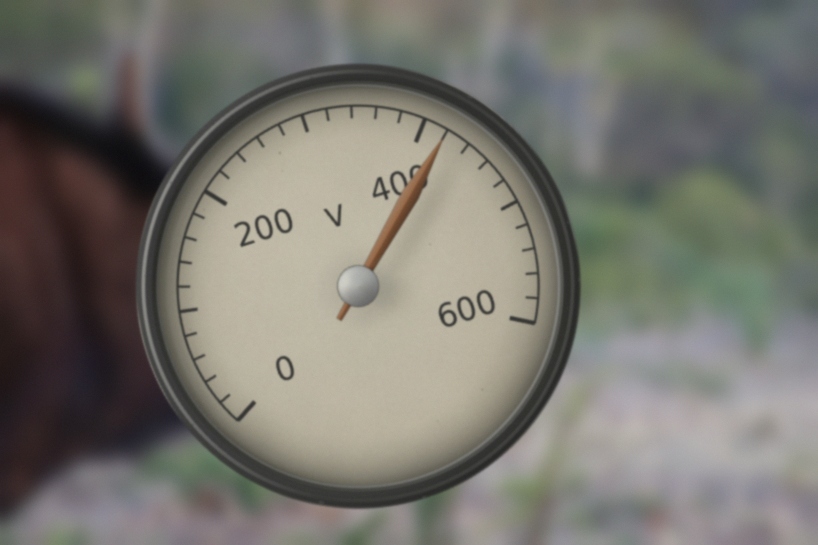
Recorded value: 420; V
